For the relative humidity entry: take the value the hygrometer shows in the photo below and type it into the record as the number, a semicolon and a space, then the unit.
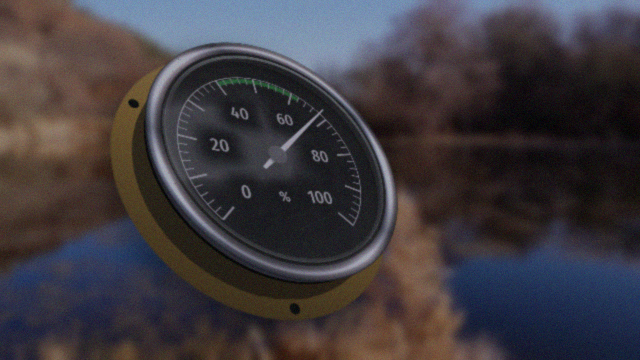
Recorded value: 68; %
